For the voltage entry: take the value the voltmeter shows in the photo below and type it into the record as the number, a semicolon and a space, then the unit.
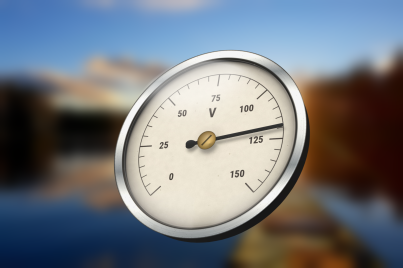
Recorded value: 120; V
